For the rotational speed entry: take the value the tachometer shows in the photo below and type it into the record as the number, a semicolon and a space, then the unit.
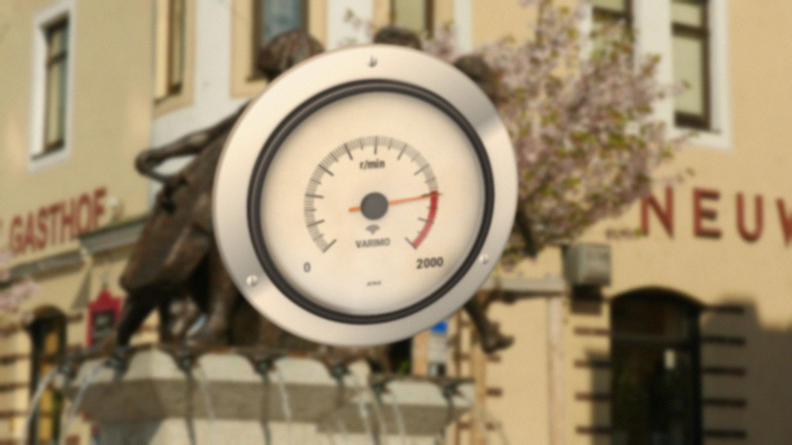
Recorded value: 1600; rpm
